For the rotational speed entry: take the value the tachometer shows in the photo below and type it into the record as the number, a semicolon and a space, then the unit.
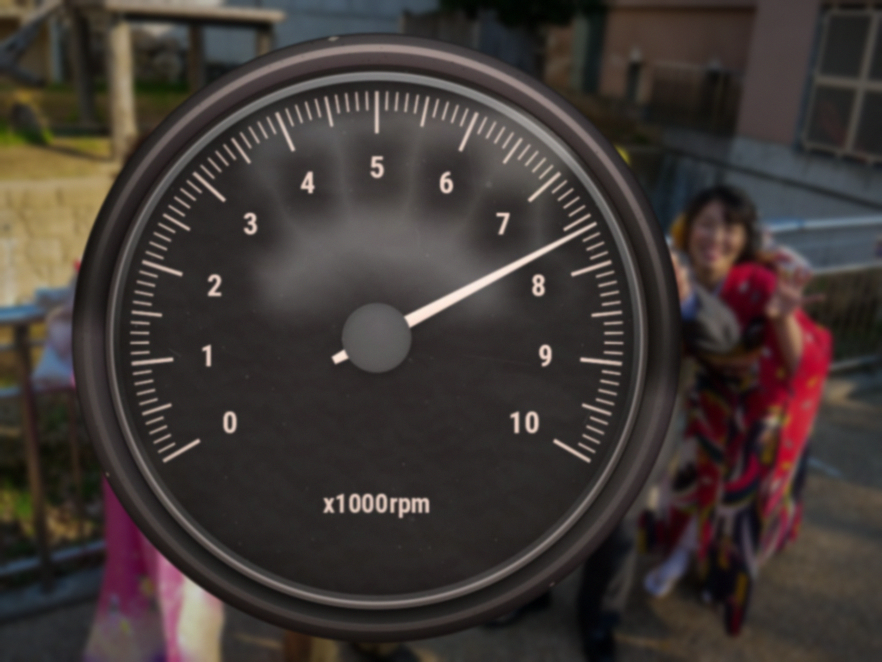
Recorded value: 7600; rpm
